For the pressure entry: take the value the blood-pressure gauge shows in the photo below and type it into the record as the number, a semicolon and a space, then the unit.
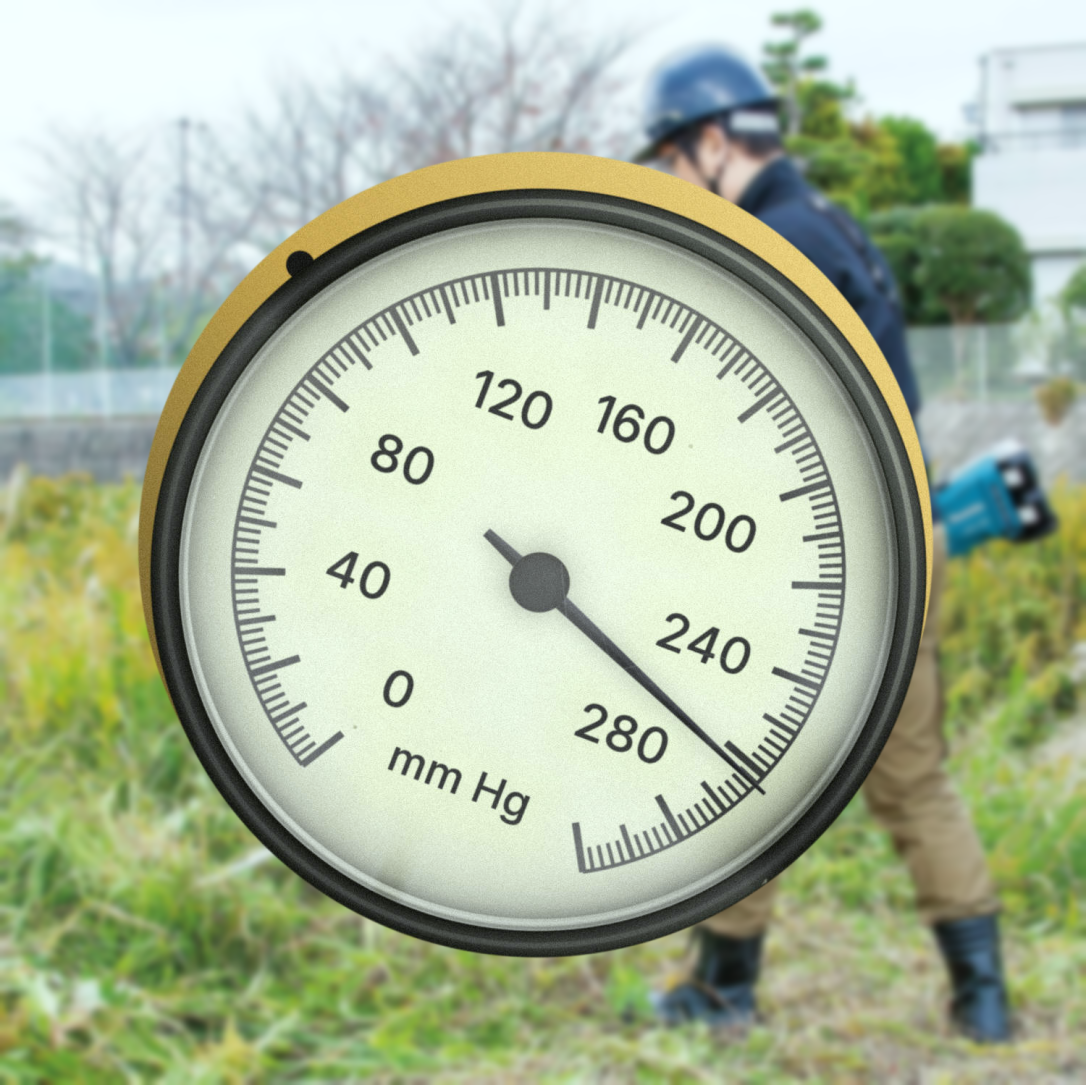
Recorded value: 262; mmHg
